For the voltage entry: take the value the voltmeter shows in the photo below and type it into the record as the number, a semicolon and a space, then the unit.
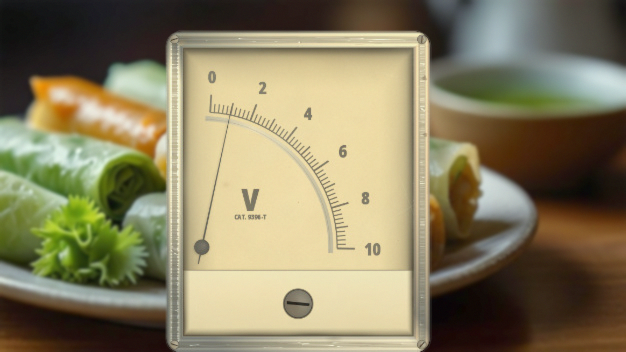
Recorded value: 1; V
